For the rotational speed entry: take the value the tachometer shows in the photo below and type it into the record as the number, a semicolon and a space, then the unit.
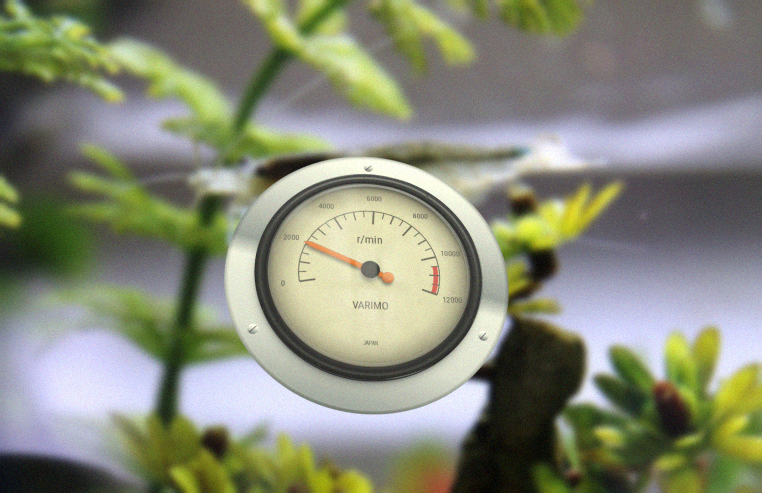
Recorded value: 2000; rpm
